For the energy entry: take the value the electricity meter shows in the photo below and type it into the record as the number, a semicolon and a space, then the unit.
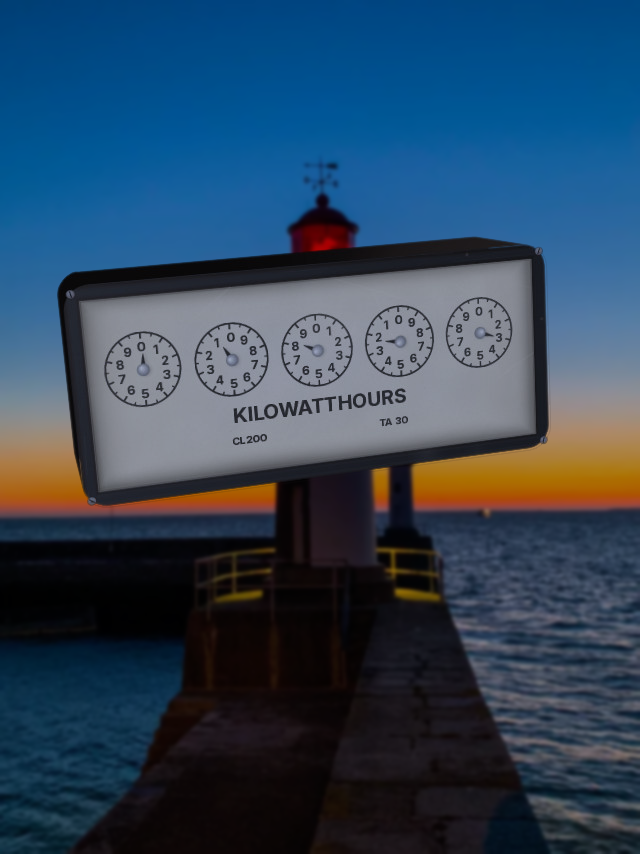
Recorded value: 823; kWh
